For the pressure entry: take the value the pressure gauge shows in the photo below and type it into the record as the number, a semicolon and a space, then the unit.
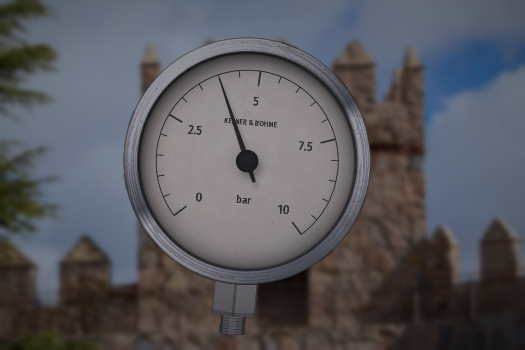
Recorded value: 4; bar
